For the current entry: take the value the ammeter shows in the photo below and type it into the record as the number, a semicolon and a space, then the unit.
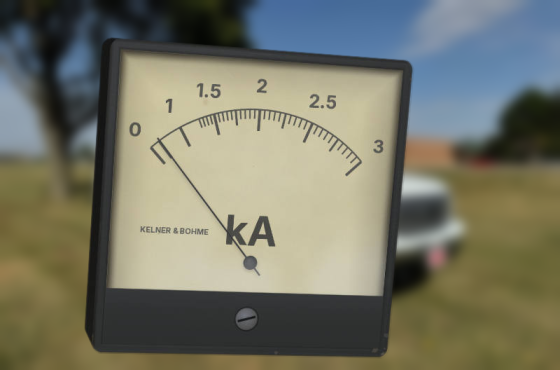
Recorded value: 0.5; kA
